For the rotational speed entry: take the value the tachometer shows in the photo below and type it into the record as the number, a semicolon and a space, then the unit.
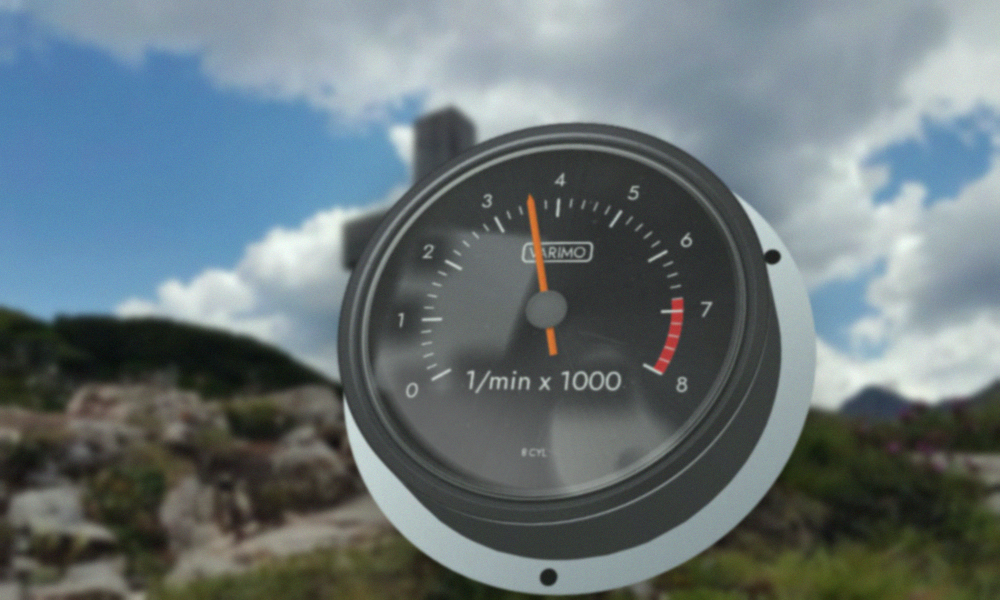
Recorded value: 3600; rpm
